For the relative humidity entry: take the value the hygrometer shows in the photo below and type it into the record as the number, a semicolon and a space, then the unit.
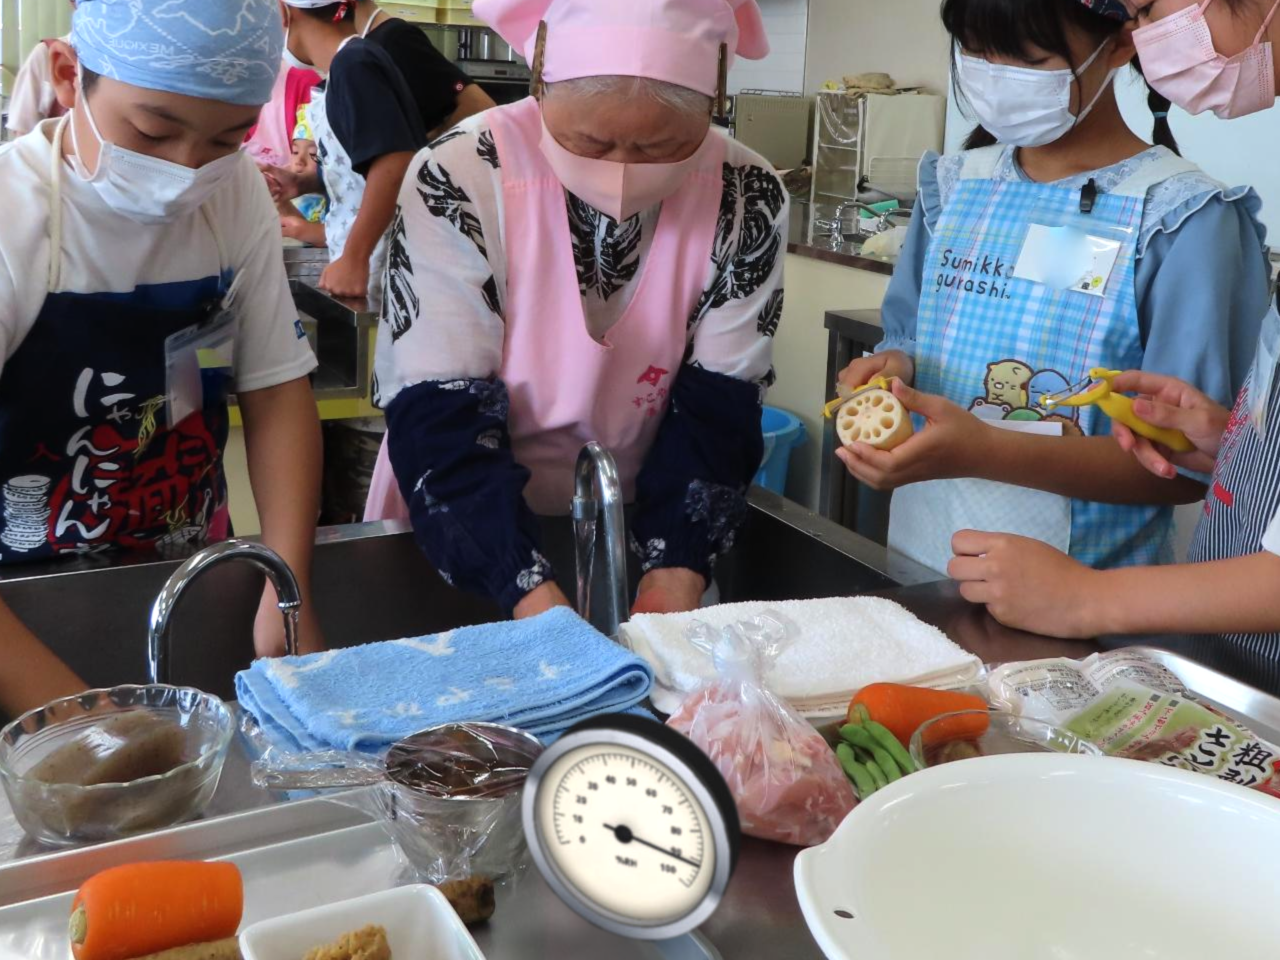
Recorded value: 90; %
